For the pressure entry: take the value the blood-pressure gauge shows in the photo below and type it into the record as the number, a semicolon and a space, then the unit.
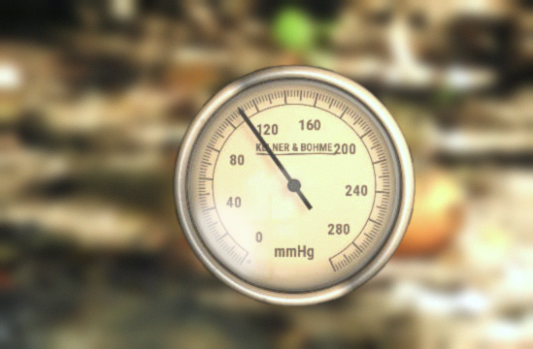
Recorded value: 110; mmHg
